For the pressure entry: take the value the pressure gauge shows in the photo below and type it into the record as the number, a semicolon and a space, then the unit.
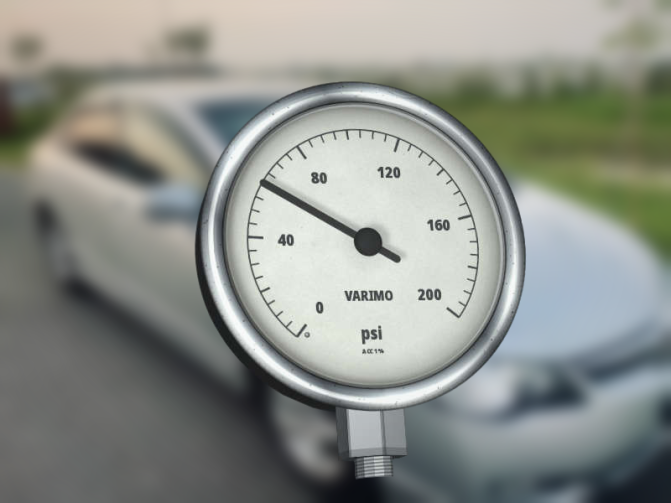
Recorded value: 60; psi
